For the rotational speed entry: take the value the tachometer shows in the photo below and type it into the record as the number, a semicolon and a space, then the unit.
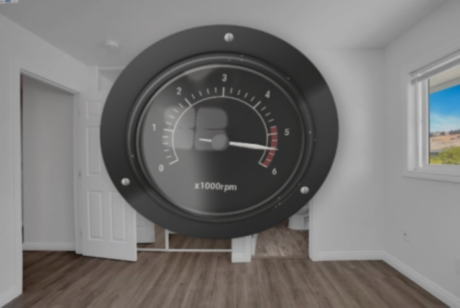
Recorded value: 5400; rpm
